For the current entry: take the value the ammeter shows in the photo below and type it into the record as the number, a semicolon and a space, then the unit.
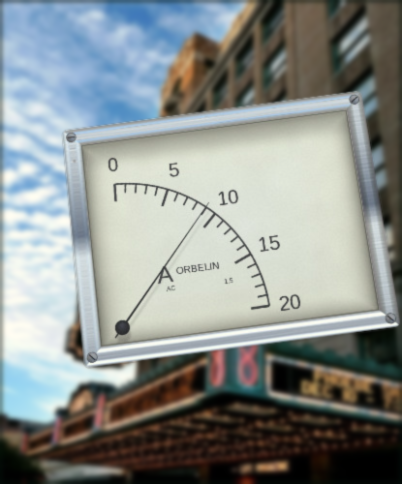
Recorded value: 9; A
